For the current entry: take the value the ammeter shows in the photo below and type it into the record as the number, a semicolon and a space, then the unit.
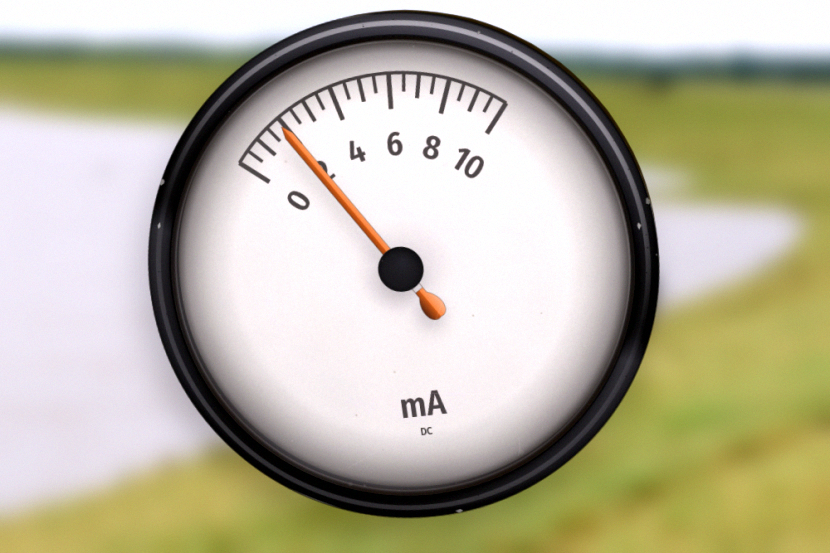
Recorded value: 2; mA
